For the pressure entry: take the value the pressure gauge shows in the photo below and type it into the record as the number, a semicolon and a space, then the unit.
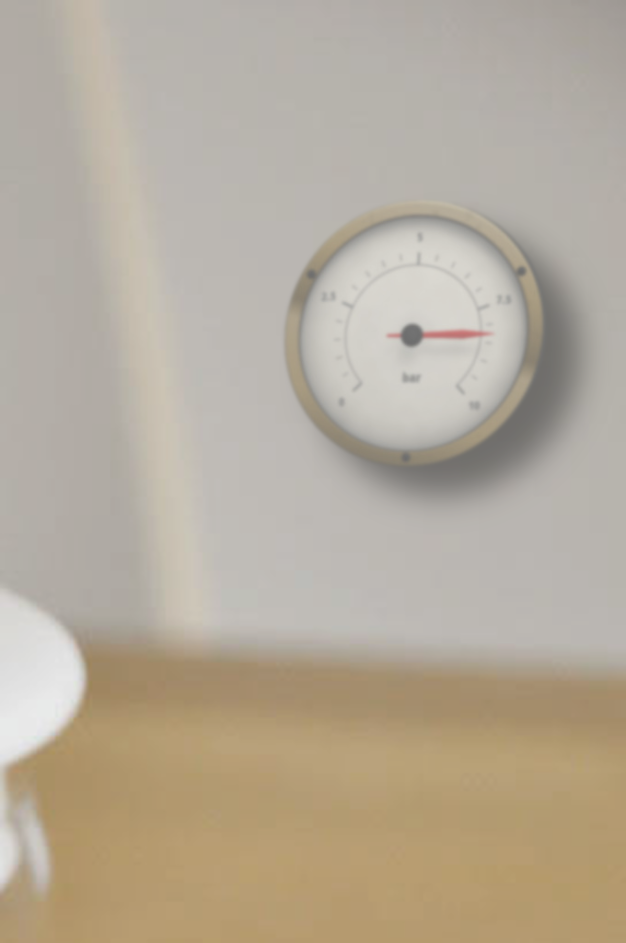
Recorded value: 8.25; bar
